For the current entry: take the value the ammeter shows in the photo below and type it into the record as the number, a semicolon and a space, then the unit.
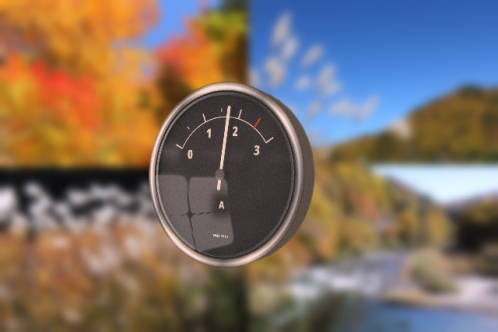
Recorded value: 1.75; A
